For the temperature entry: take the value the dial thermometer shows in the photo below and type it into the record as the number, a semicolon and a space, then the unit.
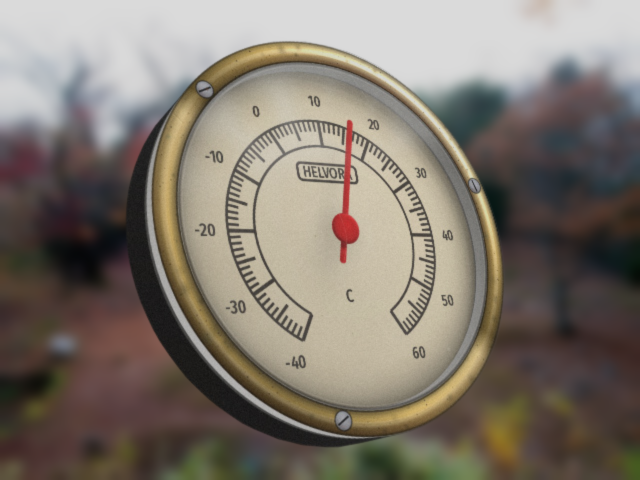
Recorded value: 15; °C
